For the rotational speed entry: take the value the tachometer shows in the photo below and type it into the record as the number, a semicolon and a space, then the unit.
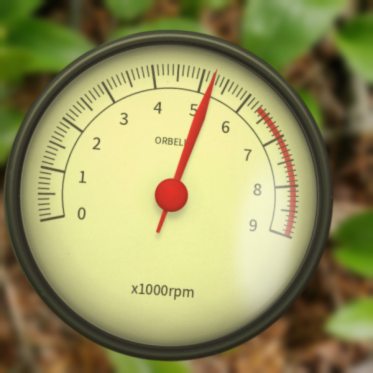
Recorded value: 5200; rpm
